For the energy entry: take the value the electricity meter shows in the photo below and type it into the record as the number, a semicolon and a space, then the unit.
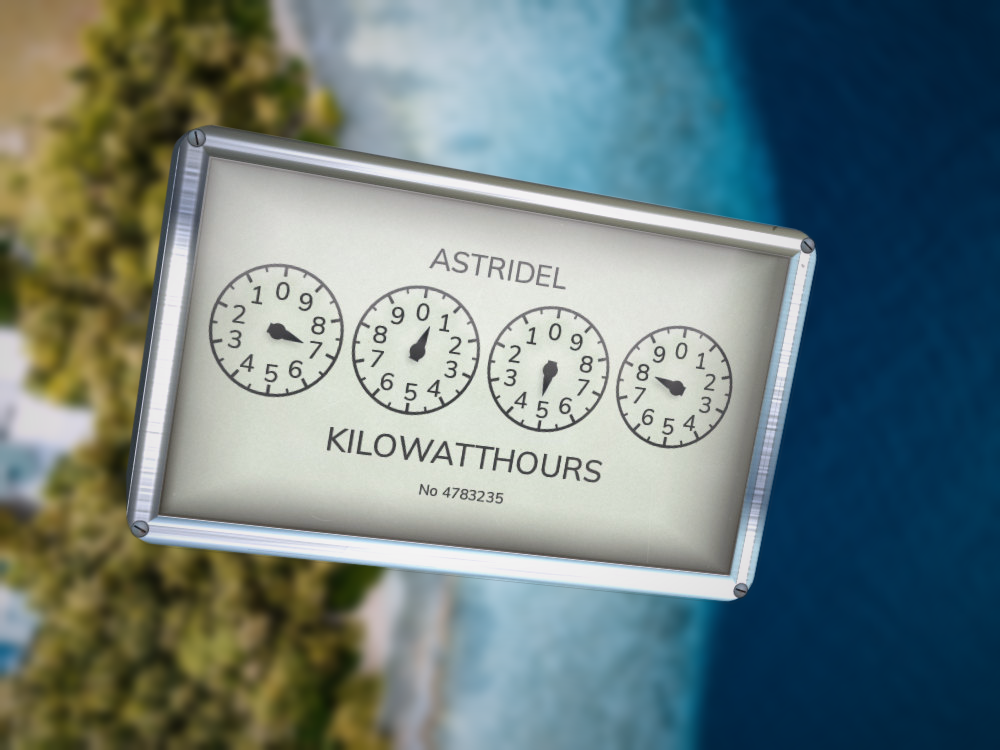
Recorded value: 7048; kWh
